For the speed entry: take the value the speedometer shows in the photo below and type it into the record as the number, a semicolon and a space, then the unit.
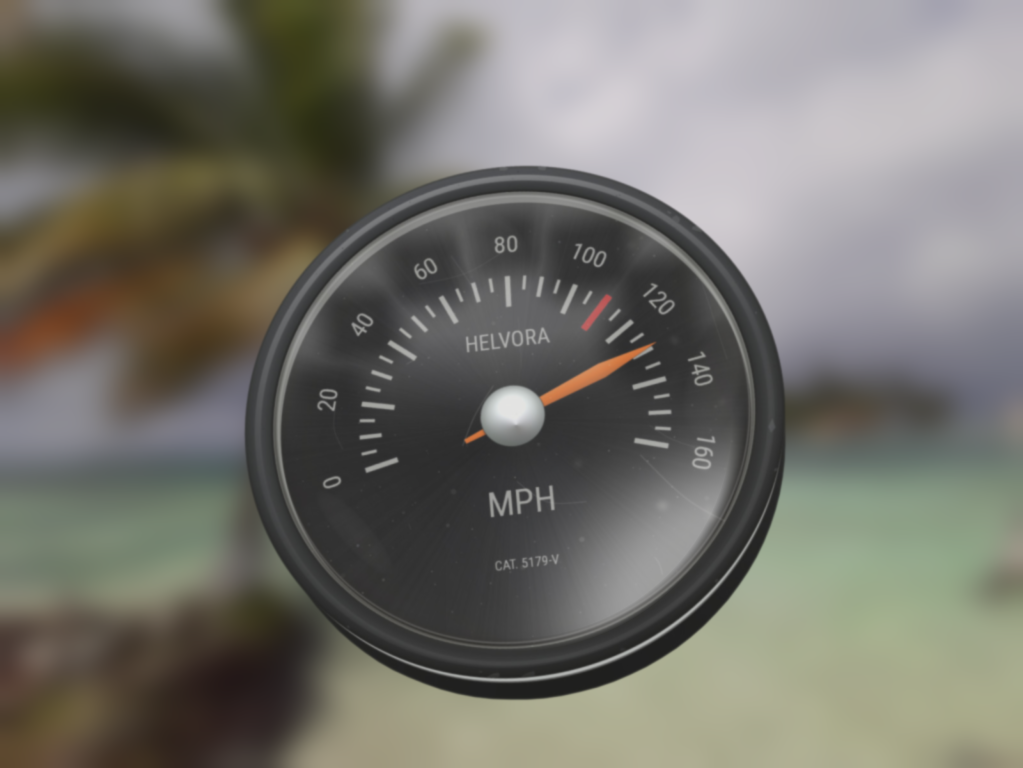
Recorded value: 130; mph
